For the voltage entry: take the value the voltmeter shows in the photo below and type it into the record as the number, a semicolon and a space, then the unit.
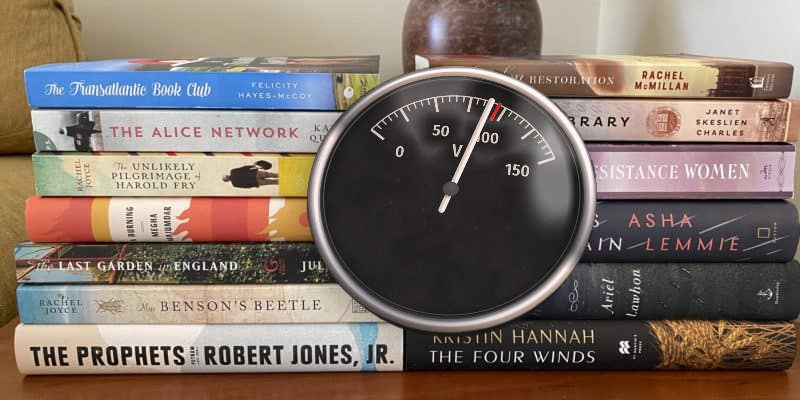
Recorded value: 90; V
